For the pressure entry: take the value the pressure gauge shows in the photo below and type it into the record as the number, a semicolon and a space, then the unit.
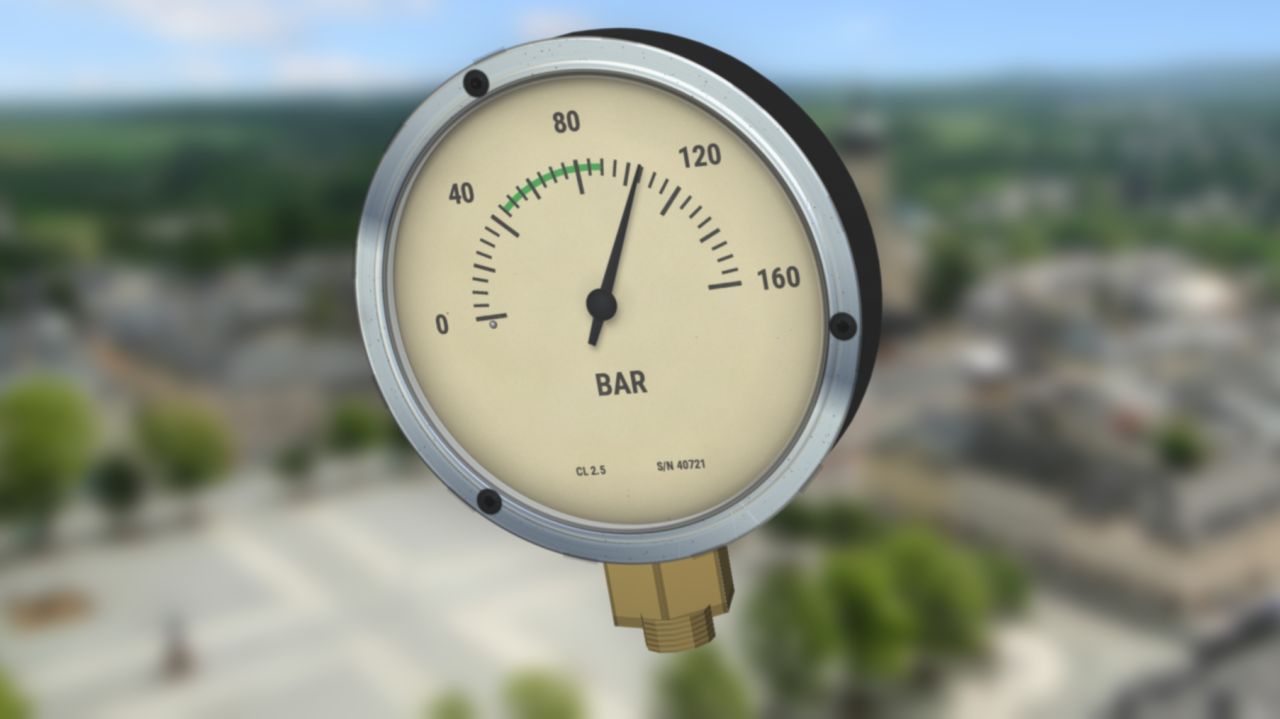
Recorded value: 105; bar
